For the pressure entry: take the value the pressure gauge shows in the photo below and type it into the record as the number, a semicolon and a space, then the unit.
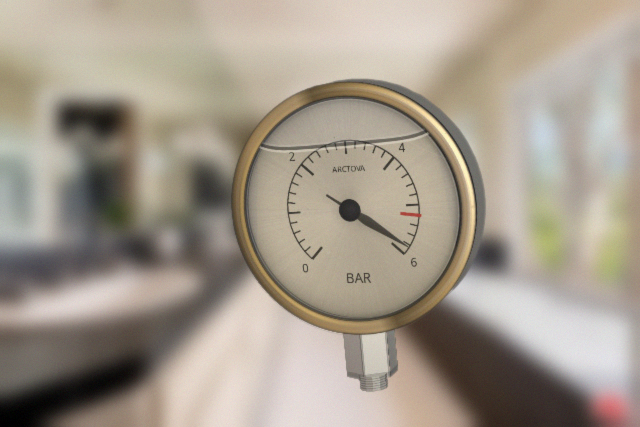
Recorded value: 5.8; bar
